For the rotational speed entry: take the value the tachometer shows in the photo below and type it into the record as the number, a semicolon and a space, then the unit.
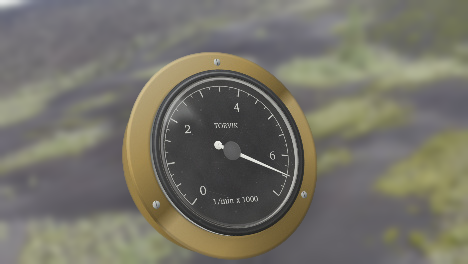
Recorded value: 6500; rpm
